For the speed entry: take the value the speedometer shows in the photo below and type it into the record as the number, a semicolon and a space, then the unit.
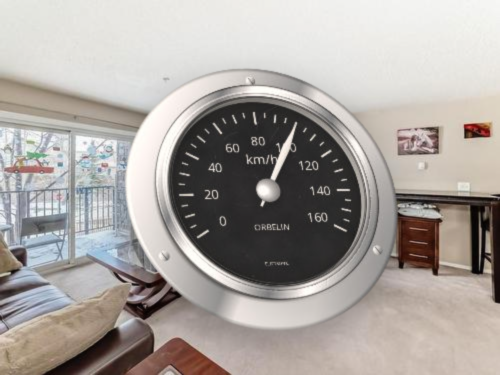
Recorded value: 100; km/h
